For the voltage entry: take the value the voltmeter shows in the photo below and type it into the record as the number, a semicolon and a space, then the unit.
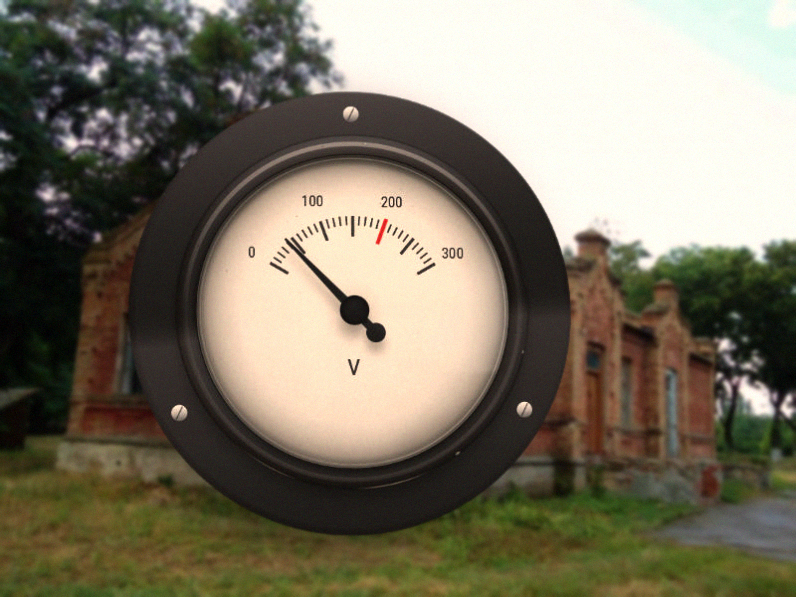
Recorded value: 40; V
